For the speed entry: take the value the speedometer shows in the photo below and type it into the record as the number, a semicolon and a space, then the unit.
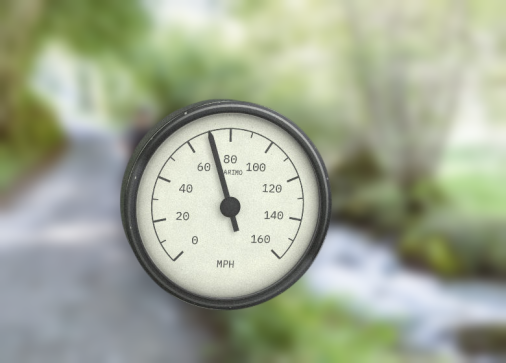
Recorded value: 70; mph
